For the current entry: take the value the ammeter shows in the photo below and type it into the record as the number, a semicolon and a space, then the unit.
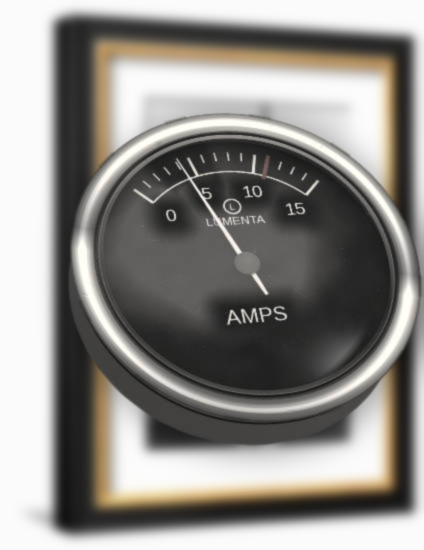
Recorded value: 4; A
